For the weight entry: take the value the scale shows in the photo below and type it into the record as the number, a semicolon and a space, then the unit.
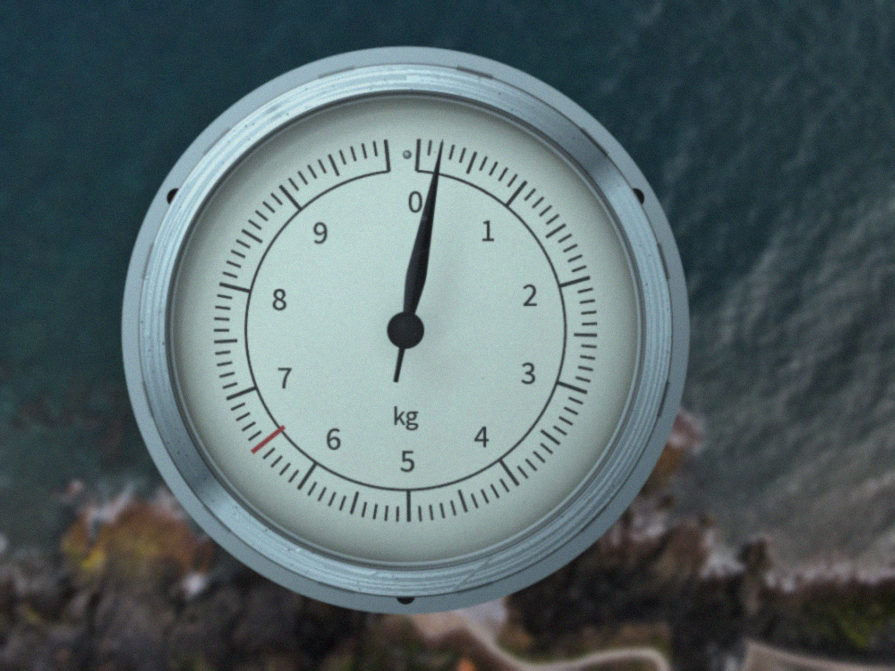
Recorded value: 0.2; kg
